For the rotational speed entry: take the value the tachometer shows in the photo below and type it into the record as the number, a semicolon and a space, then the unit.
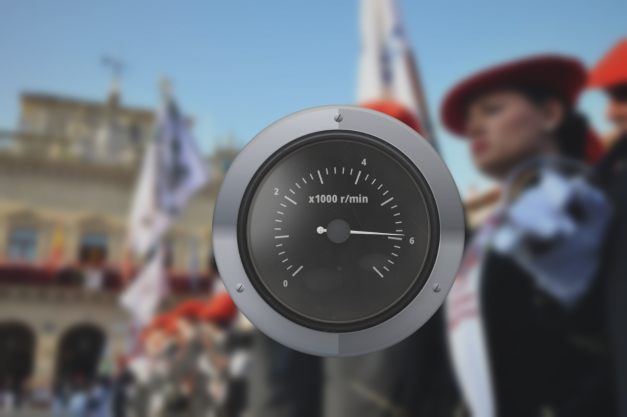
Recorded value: 5900; rpm
